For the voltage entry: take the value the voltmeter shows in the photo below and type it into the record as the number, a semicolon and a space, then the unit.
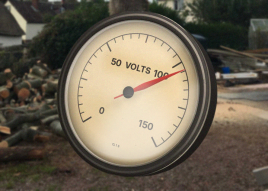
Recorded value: 105; V
